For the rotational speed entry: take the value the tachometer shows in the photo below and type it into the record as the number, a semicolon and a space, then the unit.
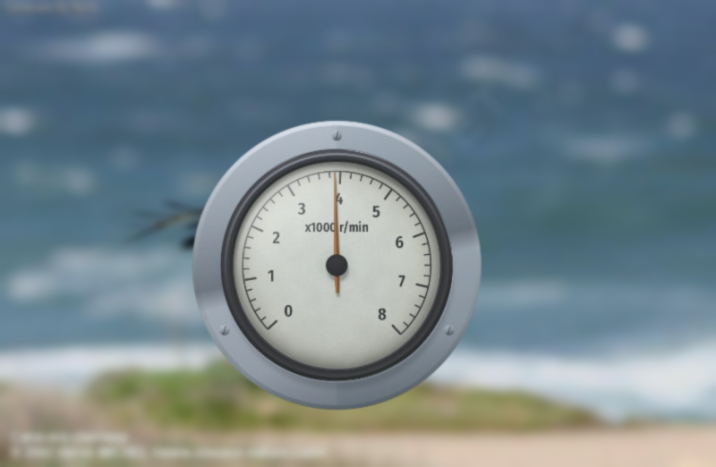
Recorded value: 3900; rpm
